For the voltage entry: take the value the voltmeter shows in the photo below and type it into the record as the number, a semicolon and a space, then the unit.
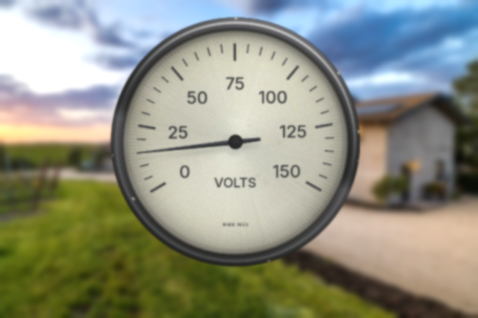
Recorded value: 15; V
